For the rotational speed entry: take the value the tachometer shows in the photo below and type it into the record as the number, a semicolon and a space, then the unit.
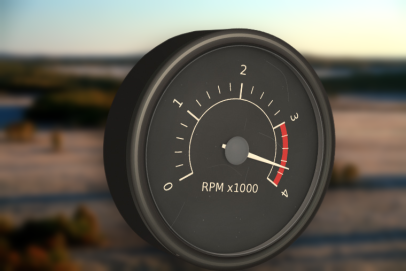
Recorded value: 3700; rpm
